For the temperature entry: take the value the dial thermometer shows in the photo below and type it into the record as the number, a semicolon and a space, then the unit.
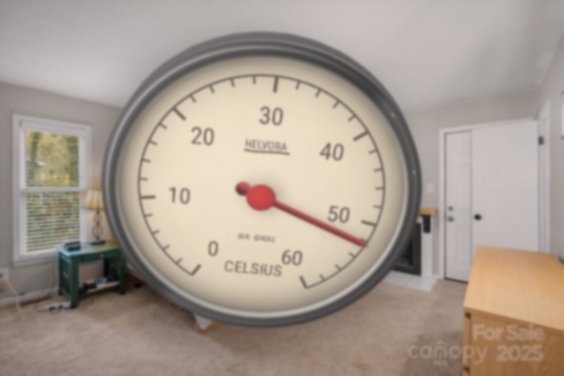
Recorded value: 52; °C
